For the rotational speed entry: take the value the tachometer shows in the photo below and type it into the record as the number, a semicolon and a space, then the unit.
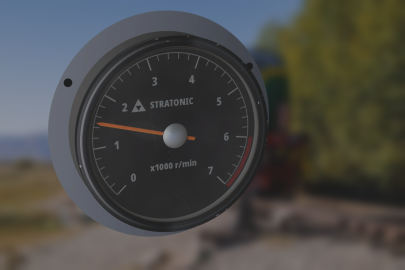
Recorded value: 1500; rpm
